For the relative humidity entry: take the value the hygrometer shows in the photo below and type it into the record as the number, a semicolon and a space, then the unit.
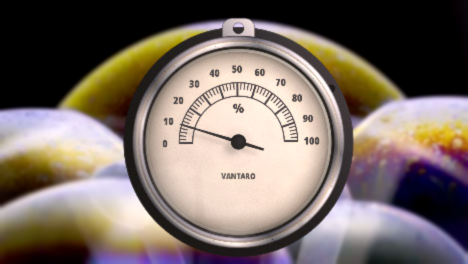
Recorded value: 10; %
